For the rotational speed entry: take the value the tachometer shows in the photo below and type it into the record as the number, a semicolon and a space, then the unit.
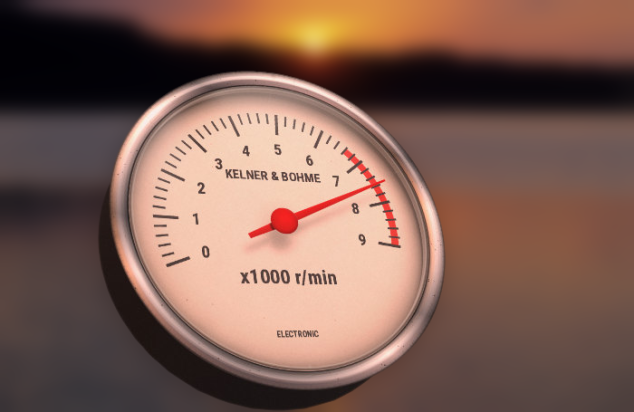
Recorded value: 7600; rpm
